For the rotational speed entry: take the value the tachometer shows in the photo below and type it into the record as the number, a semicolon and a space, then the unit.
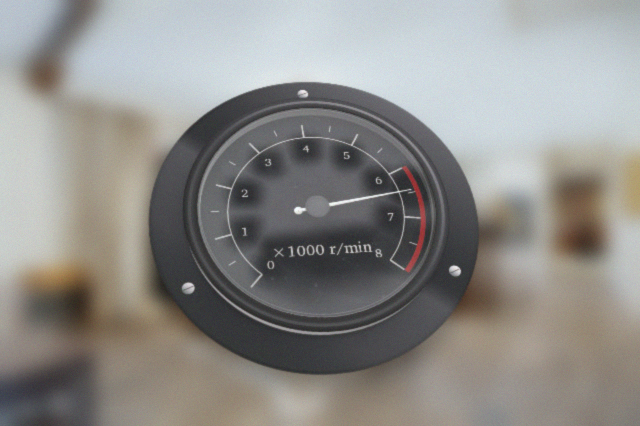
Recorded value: 6500; rpm
